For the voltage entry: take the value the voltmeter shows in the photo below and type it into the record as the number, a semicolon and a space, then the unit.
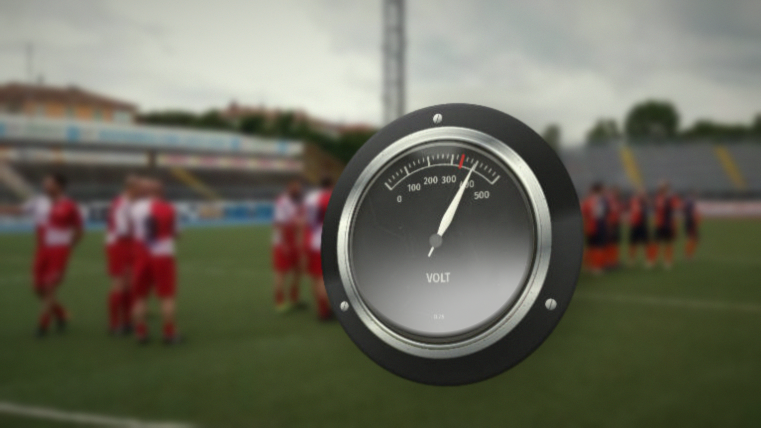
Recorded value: 400; V
